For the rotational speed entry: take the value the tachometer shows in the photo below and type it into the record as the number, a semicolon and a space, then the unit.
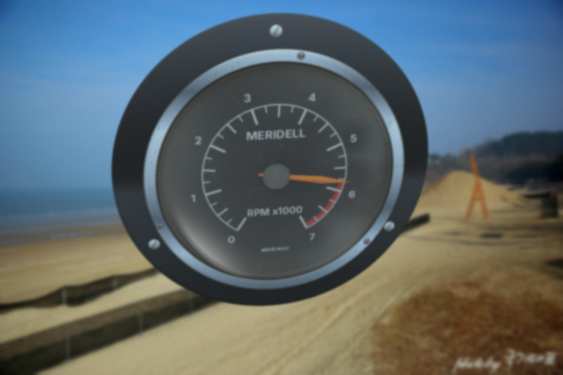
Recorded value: 5750; rpm
